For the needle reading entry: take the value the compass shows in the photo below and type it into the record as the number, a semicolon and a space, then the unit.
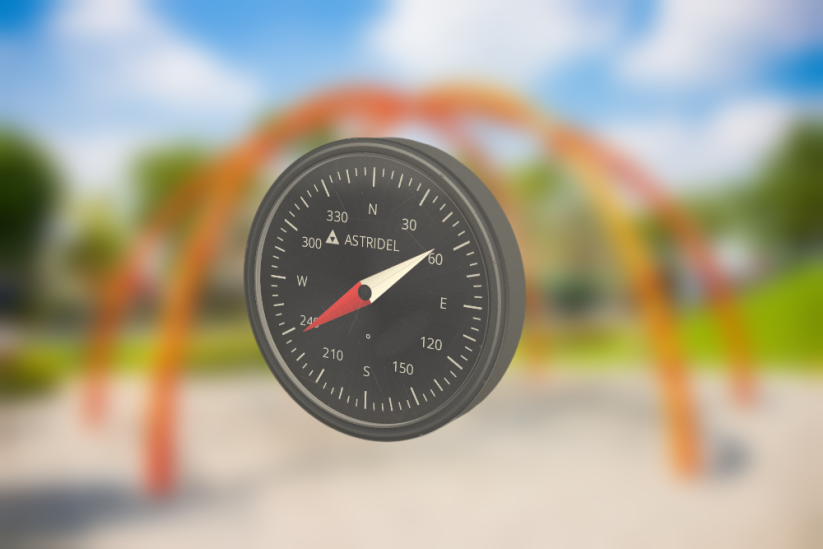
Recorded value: 235; °
